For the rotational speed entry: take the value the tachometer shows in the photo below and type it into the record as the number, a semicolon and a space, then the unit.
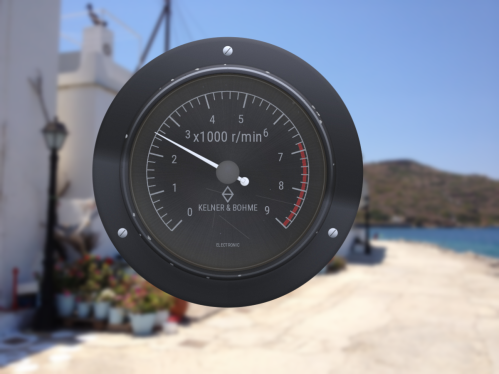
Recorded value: 2500; rpm
